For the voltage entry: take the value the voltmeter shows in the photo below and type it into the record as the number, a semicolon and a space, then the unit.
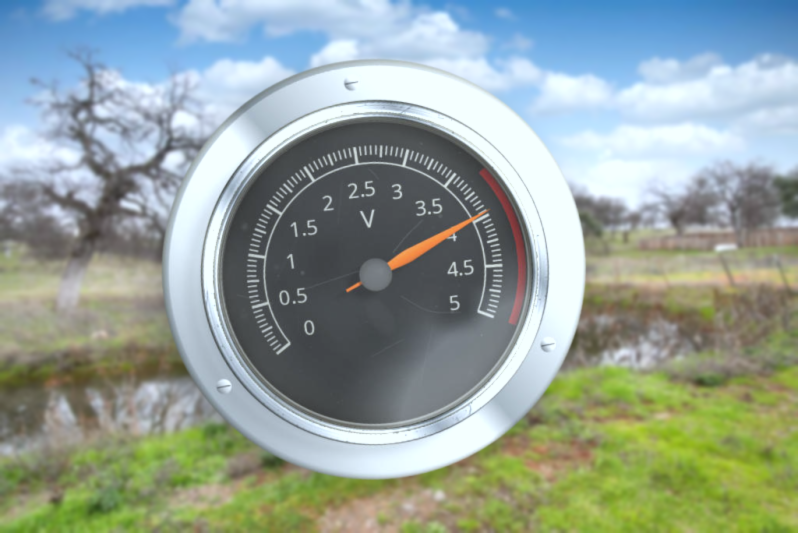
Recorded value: 3.95; V
